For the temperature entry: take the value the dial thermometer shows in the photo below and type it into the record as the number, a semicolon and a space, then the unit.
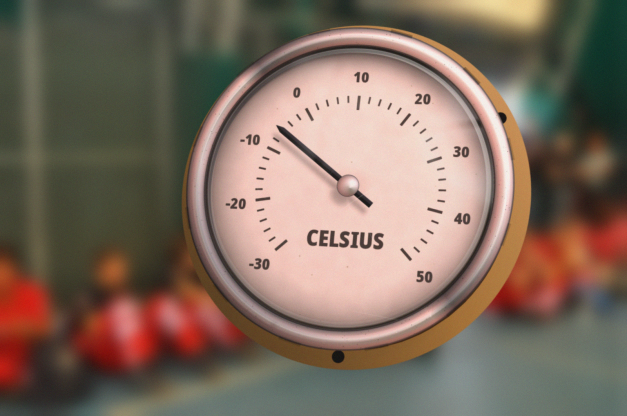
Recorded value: -6; °C
